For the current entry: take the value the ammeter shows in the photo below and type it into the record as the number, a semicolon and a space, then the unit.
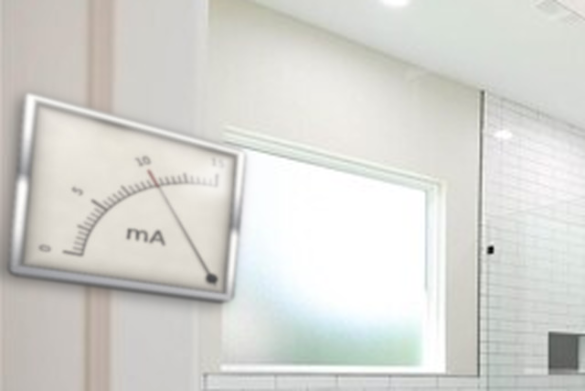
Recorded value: 10; mA
